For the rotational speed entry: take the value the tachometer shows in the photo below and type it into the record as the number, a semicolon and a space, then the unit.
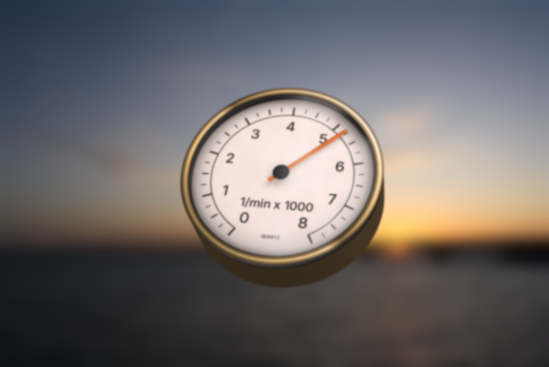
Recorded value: 5250; rpm
